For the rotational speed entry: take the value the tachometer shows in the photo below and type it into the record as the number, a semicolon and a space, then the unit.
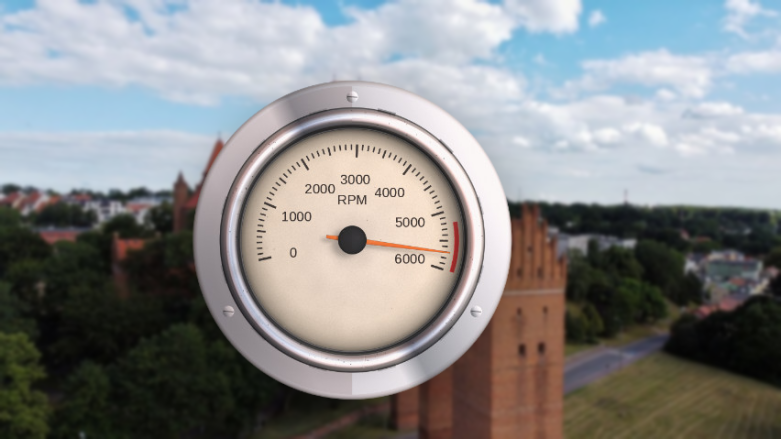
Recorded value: 5700; rpm
